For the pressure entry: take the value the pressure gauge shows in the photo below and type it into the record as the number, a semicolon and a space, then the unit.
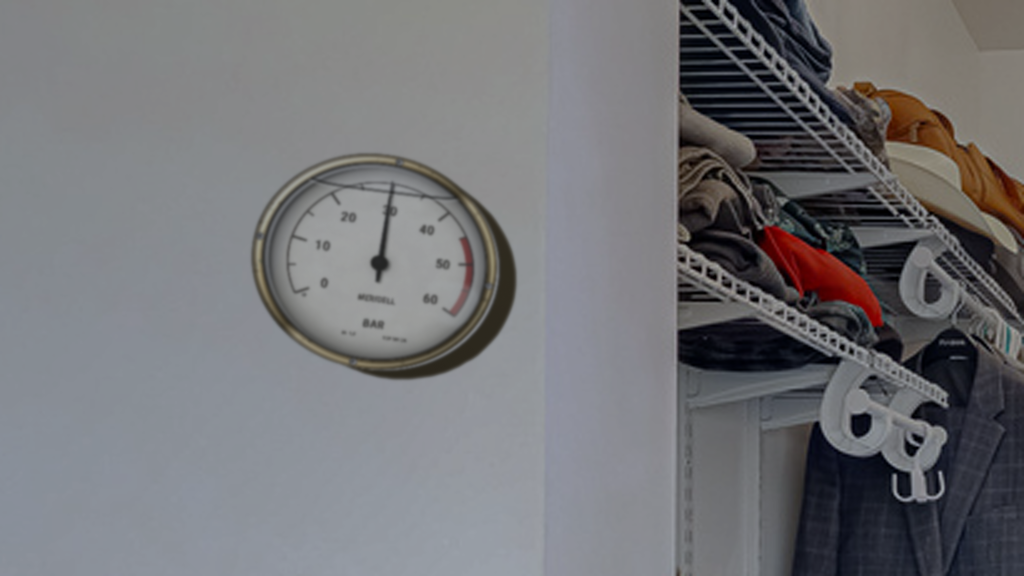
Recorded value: 30; bar
